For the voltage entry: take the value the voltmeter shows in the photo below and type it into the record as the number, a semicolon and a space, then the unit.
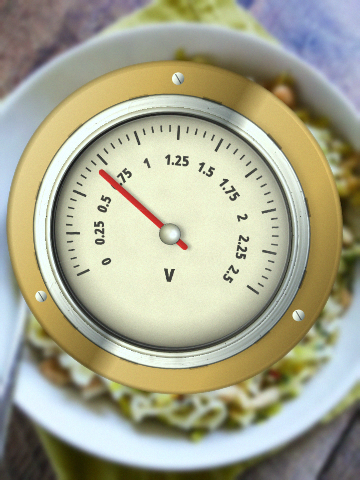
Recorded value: 0.7; V
